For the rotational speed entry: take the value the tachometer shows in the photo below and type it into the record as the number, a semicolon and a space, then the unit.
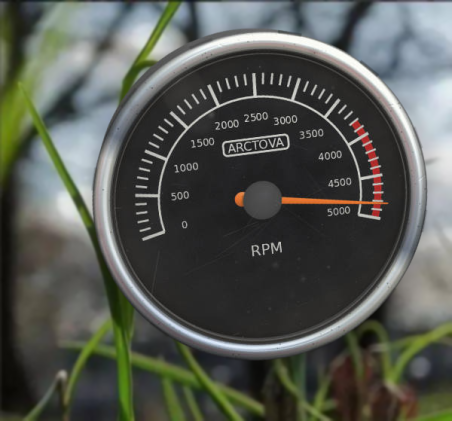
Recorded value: 4800; rpm
